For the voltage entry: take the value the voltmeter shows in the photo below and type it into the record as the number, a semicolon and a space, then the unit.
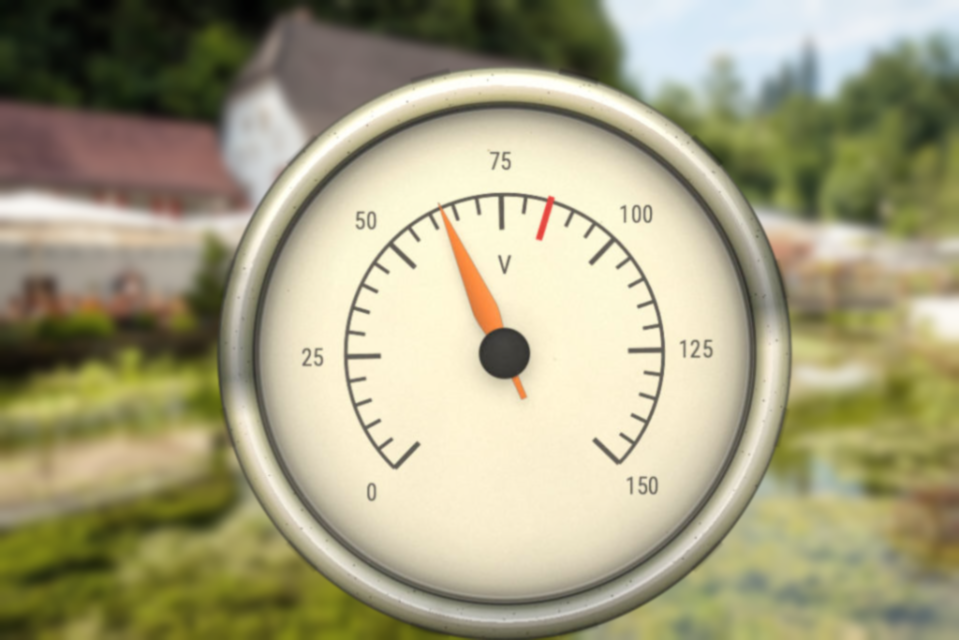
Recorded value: 62.5; V
